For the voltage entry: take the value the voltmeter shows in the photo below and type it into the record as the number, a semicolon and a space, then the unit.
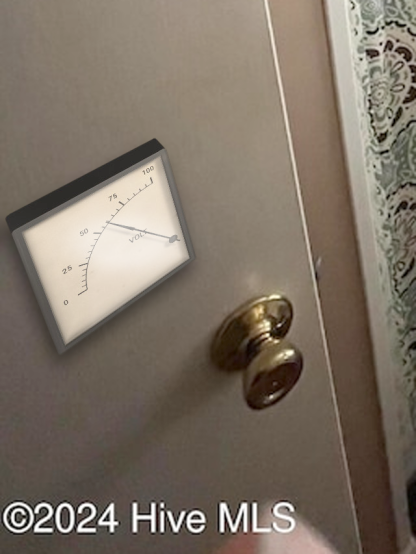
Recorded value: 60; V
